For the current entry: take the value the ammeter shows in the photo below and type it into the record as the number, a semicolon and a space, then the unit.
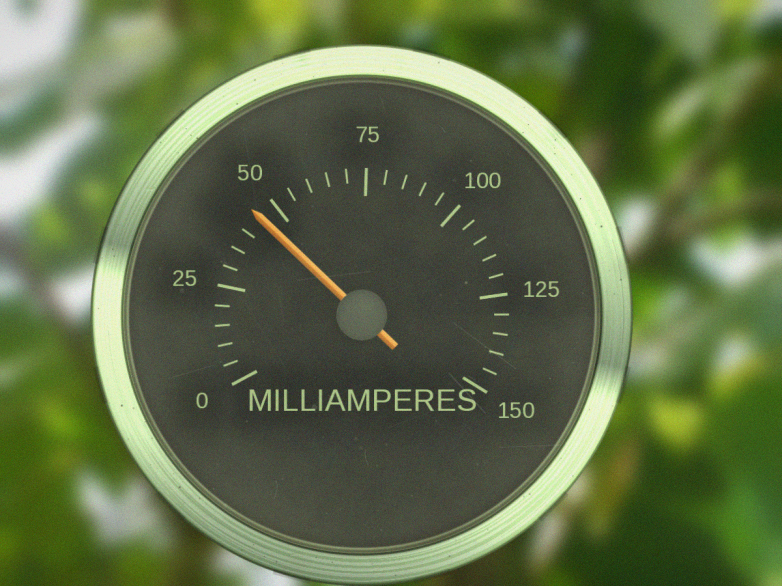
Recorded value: 45; mA
